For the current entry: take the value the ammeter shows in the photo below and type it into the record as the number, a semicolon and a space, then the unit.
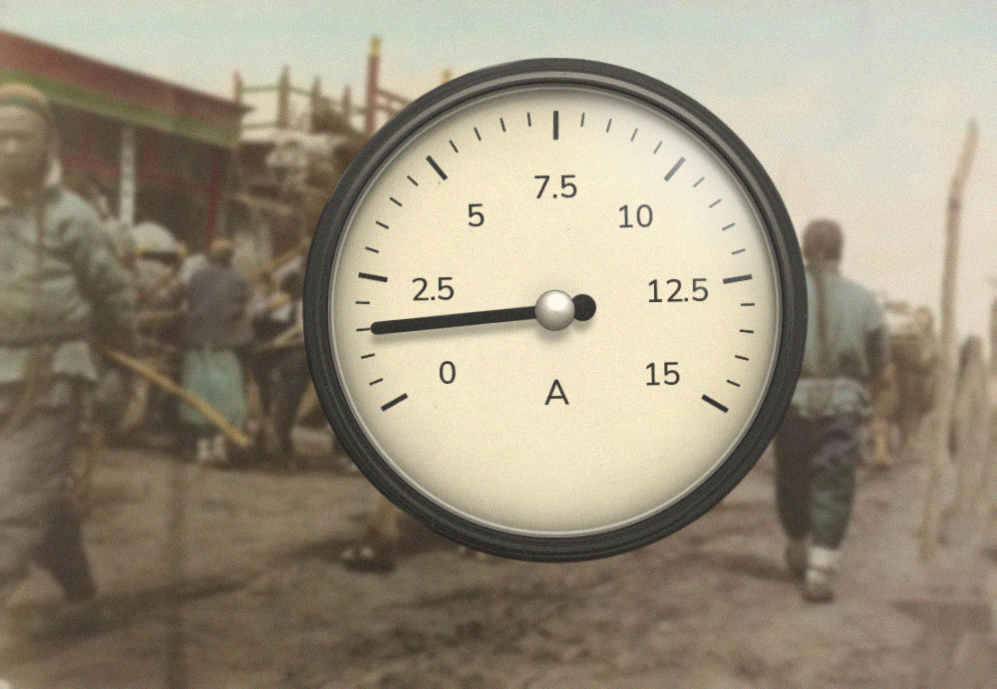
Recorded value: 1.5; A
